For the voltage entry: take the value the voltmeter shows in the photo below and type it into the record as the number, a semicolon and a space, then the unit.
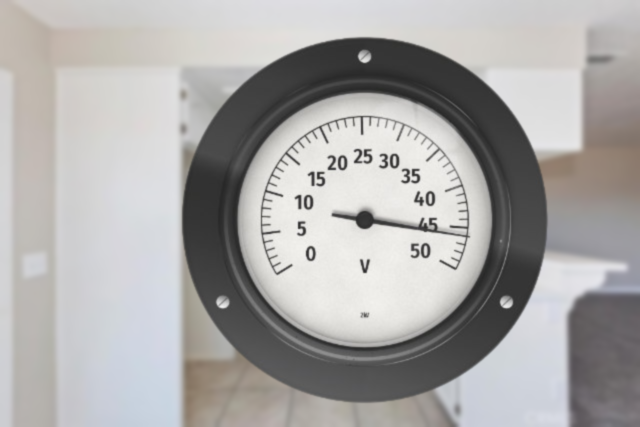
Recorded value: 46; V
